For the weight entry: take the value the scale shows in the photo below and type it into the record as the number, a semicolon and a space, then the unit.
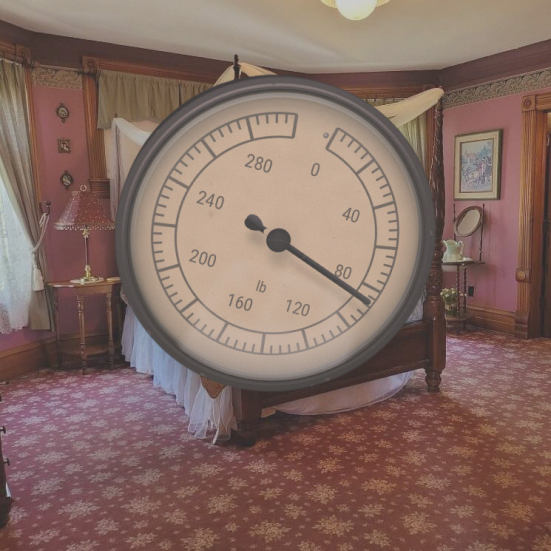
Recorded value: 86; lb
